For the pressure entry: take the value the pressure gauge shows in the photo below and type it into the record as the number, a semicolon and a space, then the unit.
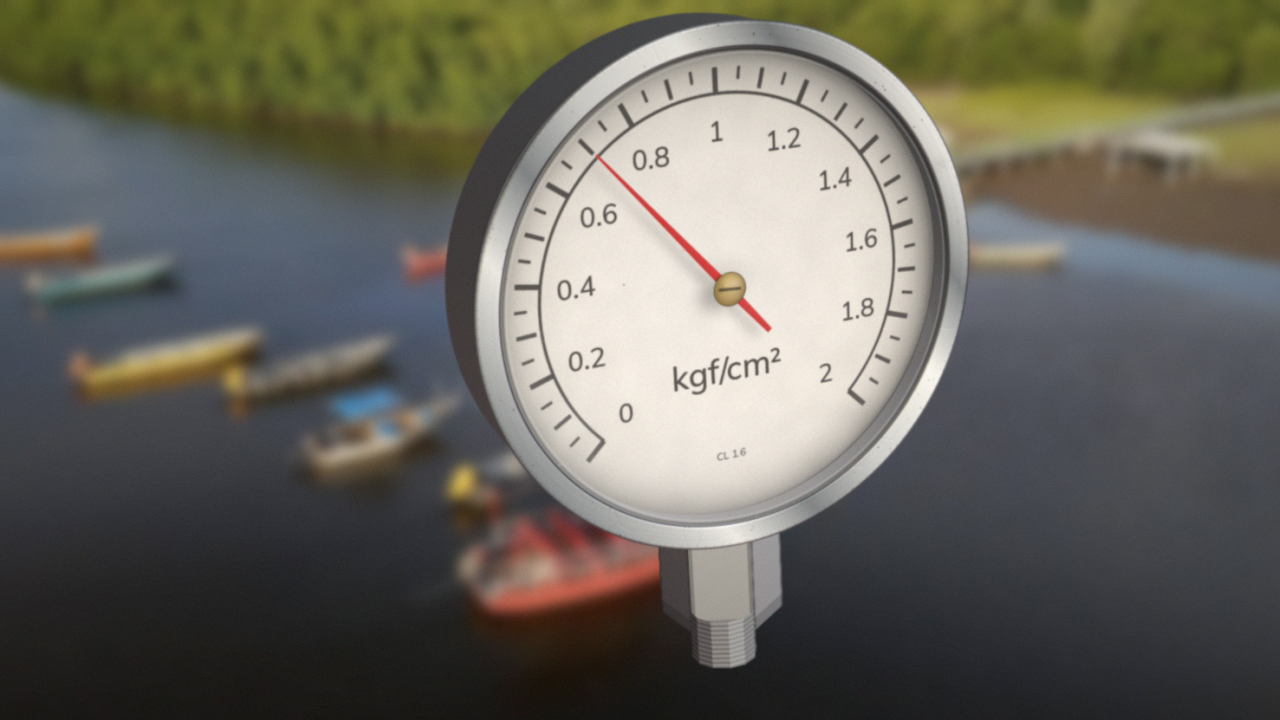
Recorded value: 0.7; kg/cm²
